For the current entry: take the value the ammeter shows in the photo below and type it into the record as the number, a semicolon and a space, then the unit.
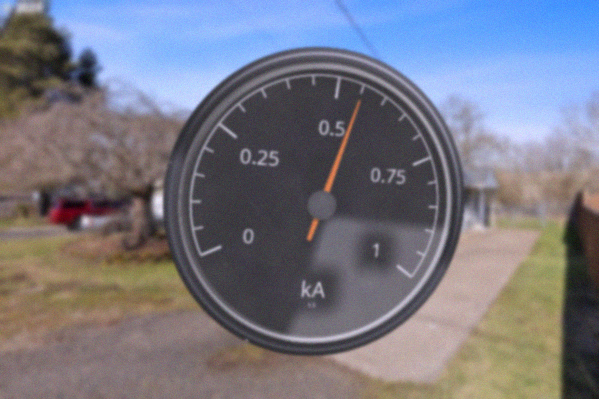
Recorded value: 0.55; kA
